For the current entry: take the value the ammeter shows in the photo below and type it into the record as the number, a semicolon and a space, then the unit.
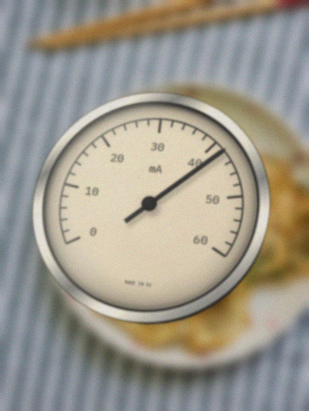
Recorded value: 42; mA
